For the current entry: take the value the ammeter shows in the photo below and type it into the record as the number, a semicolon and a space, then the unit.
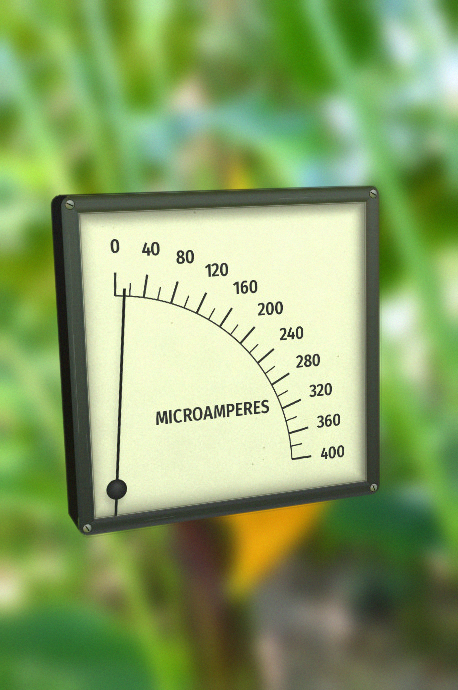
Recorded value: 10; µA
